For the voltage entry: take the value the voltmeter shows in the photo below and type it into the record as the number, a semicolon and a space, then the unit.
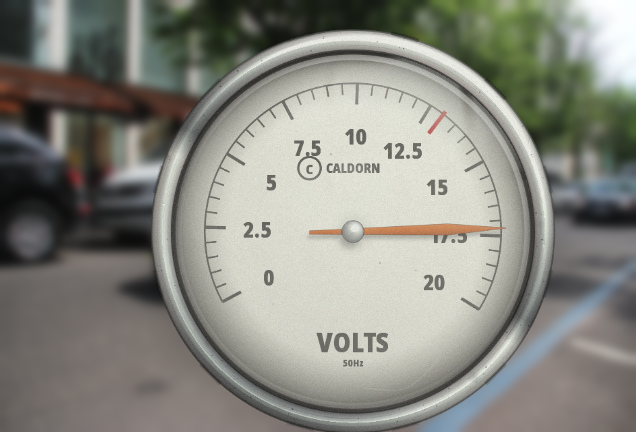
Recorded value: 17.25; V
